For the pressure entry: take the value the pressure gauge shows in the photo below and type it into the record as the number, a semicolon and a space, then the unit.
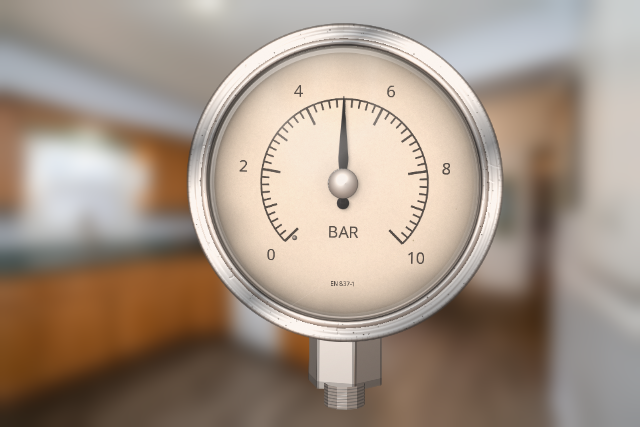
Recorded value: 5; bar
